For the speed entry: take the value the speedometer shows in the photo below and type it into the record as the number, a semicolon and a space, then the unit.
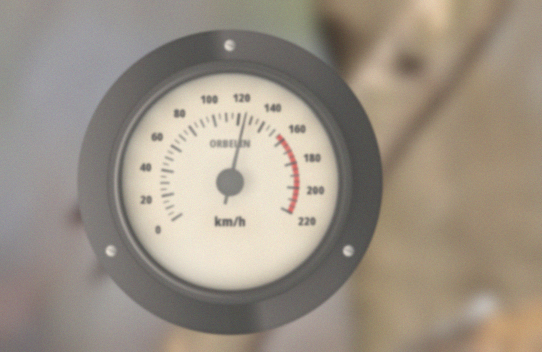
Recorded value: 125; km/h
